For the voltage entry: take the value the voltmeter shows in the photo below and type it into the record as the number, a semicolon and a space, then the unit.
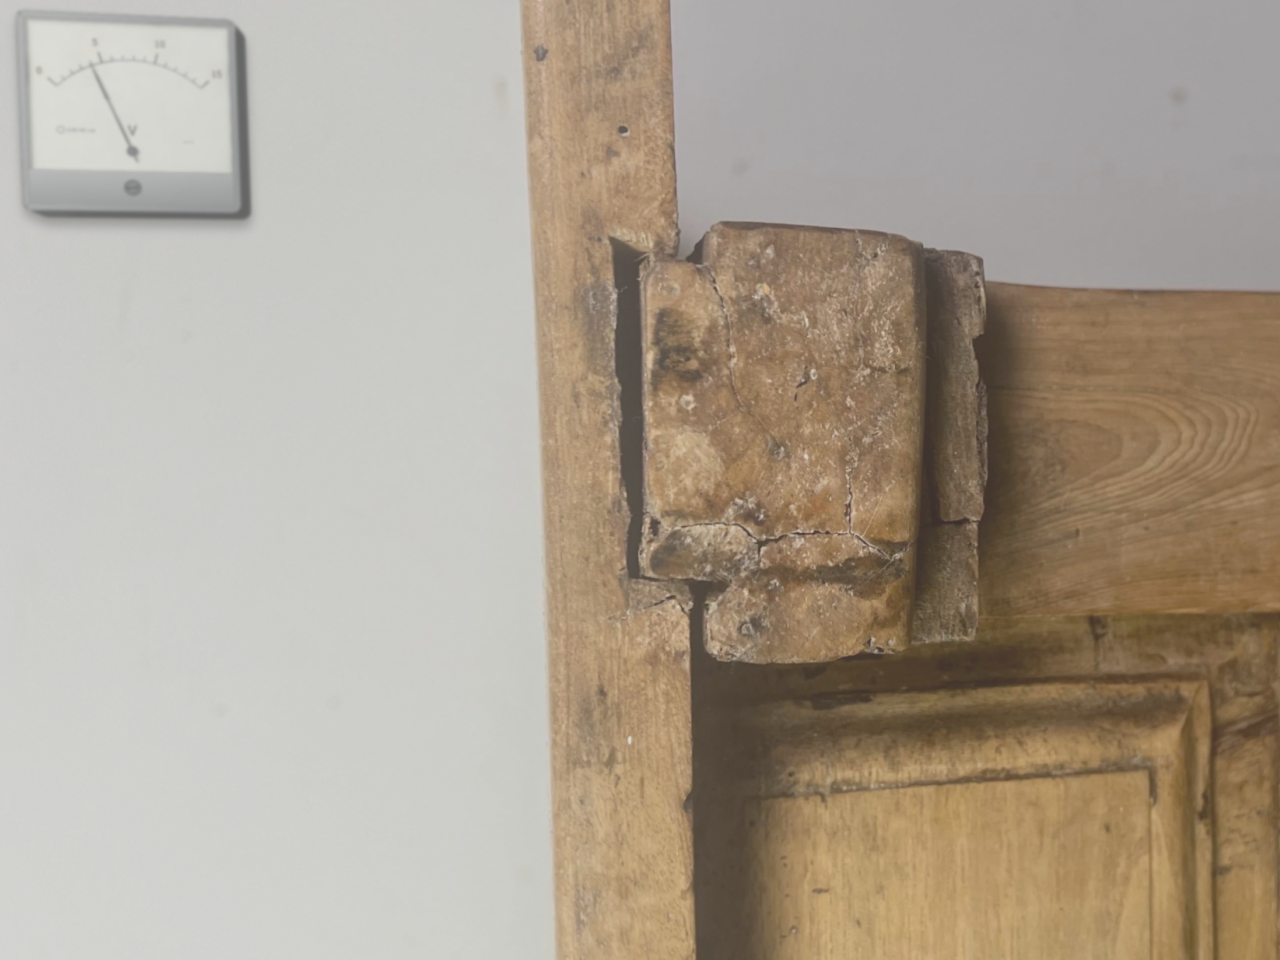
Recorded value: 4; V
